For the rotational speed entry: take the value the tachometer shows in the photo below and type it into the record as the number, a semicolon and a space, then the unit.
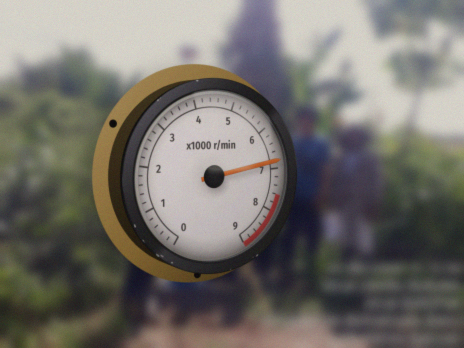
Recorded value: 6800; rpm
